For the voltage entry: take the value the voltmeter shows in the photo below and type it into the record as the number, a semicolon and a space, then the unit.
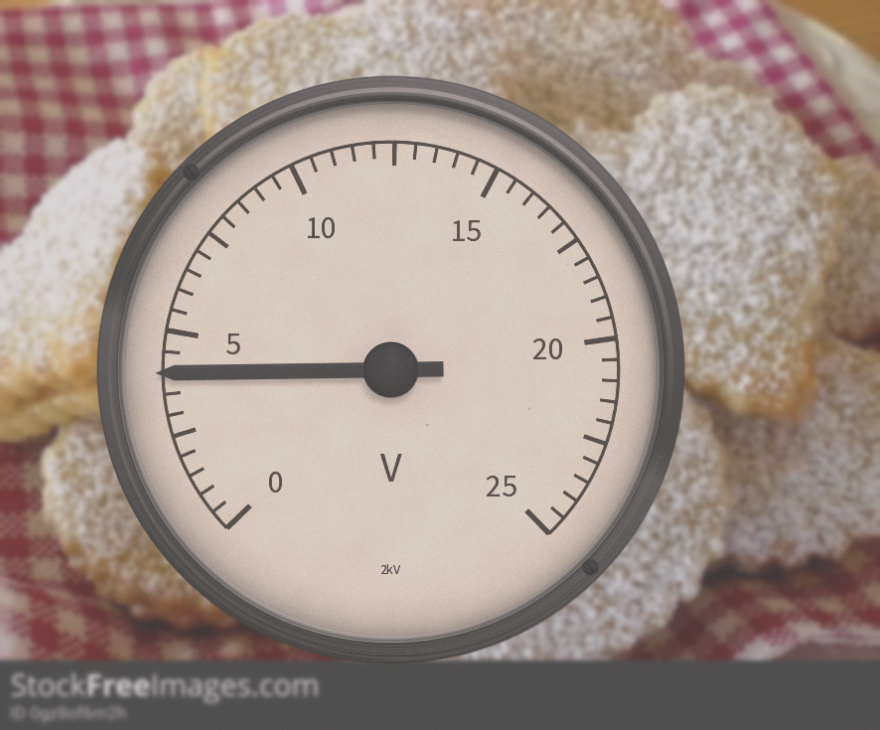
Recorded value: 4; V
